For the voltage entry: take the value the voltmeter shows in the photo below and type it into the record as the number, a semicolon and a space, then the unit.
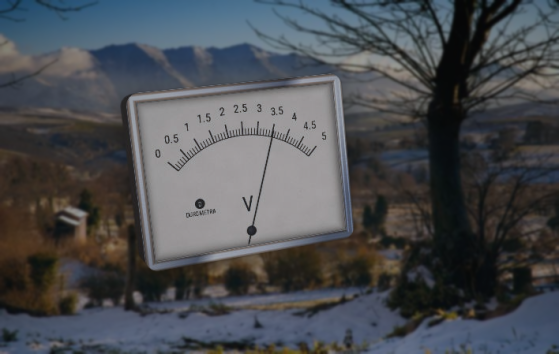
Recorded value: 3.5; V
